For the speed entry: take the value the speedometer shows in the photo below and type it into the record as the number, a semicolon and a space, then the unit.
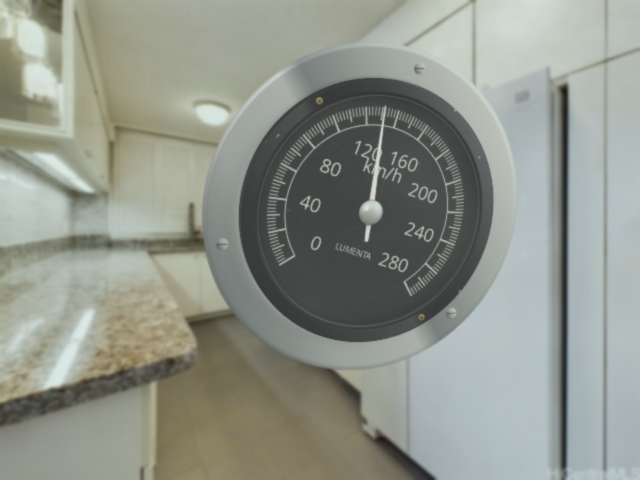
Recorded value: 130; km/h
